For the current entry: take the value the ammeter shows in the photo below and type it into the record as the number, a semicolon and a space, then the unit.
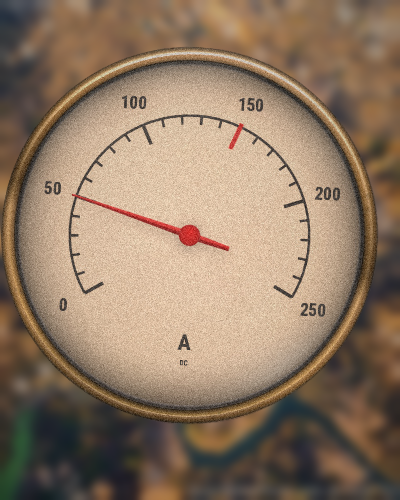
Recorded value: 50; A
